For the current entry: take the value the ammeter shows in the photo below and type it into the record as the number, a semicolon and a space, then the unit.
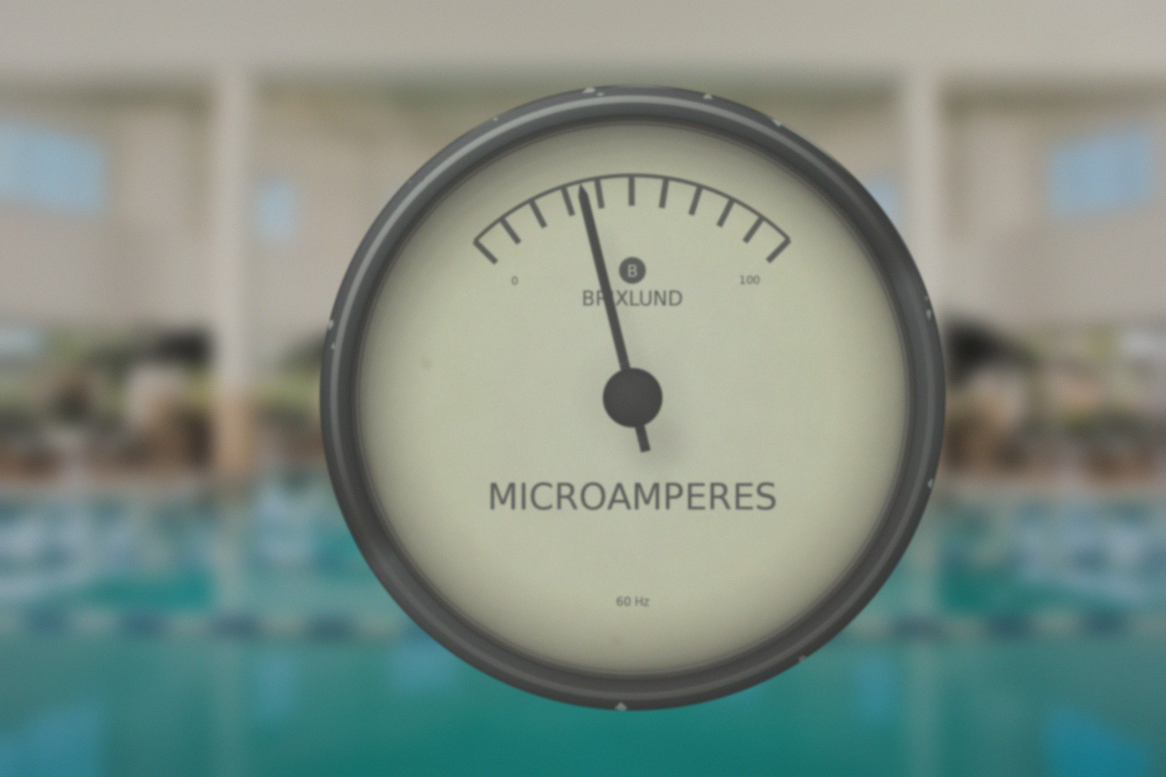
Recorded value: 35; µA
